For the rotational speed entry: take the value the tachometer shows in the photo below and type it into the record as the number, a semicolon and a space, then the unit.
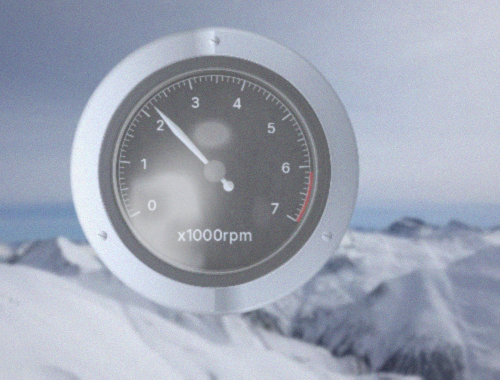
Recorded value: 2200; rpm
